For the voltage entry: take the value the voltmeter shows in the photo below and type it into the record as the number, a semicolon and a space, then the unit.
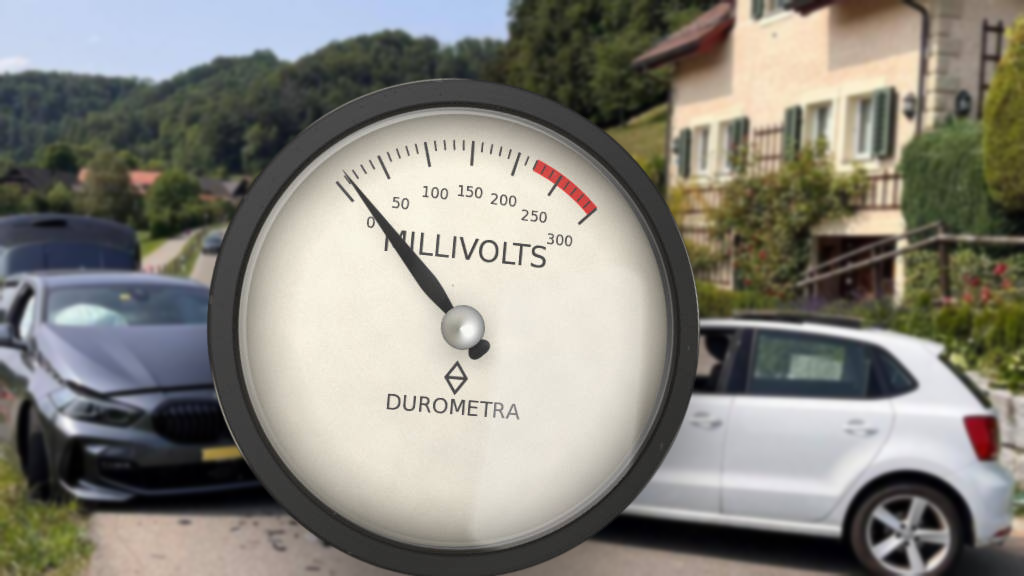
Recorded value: 10; mV
